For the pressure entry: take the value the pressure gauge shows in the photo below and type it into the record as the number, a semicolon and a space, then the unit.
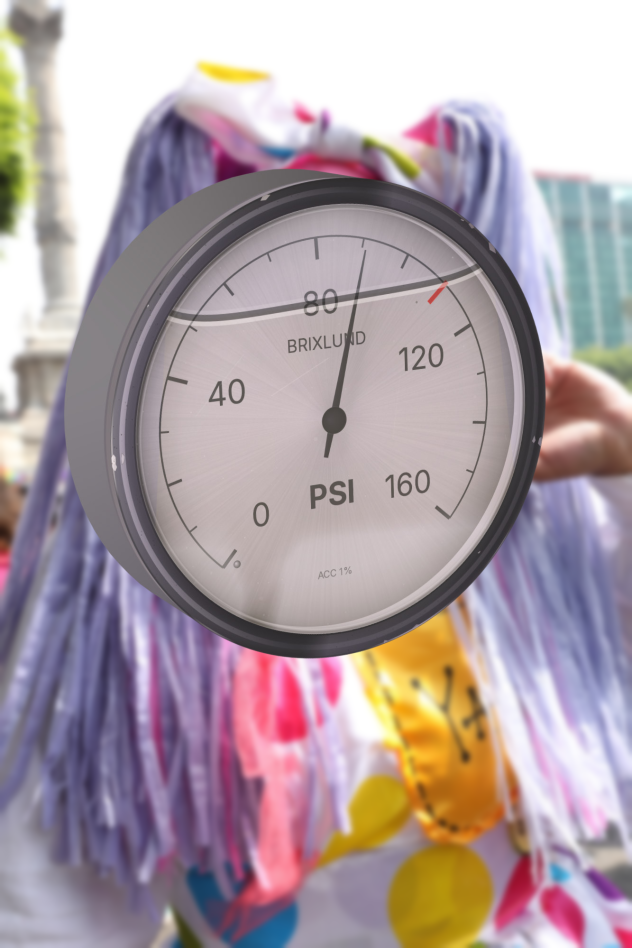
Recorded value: 90; psi
